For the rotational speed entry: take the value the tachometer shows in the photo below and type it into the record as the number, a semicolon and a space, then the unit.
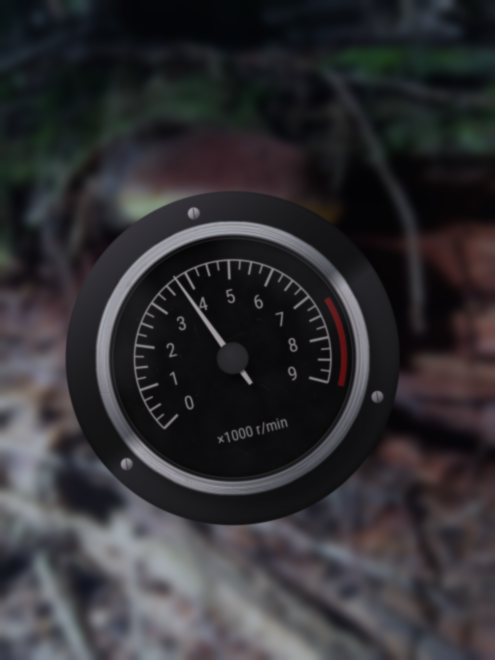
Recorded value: 3750; rpm
